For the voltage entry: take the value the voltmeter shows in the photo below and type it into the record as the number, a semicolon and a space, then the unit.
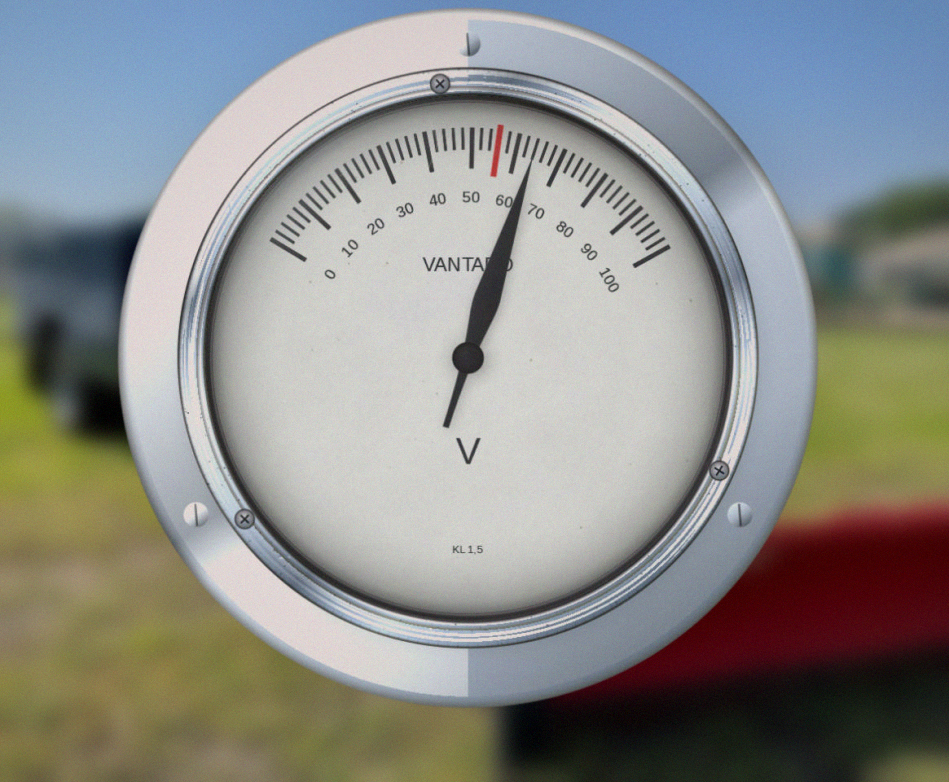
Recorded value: 64; V
